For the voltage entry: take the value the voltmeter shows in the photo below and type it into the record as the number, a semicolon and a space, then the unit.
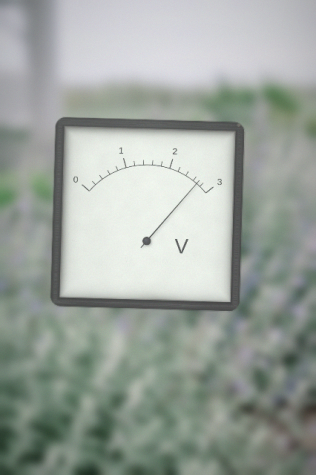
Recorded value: 2.7; V
